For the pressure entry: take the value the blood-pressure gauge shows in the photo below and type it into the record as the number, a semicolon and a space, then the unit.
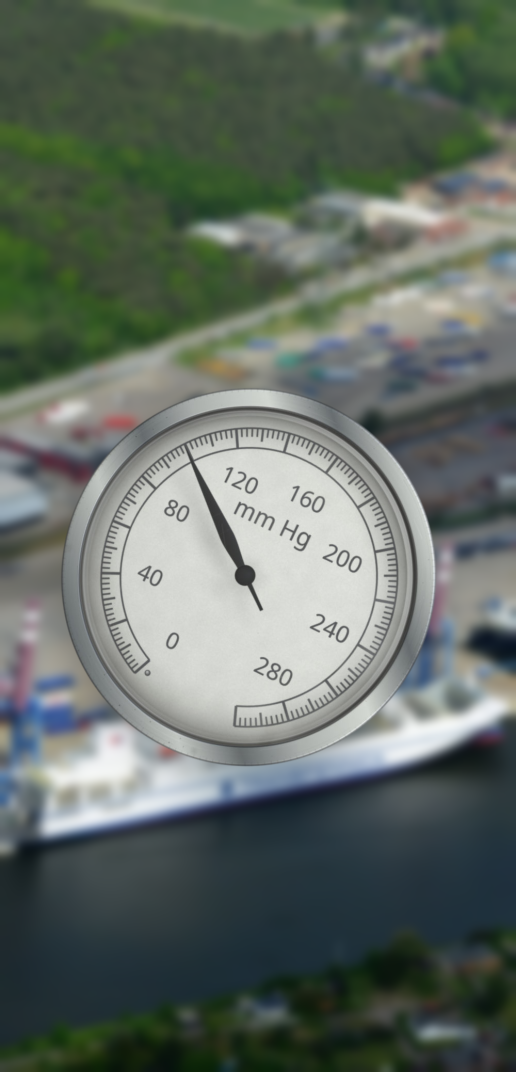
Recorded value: 100; mmHg
